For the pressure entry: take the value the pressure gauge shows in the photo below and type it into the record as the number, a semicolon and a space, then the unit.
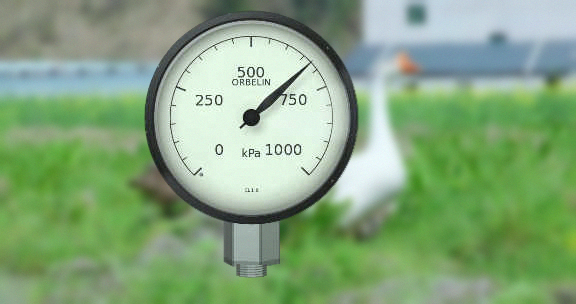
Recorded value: 675; kPa
